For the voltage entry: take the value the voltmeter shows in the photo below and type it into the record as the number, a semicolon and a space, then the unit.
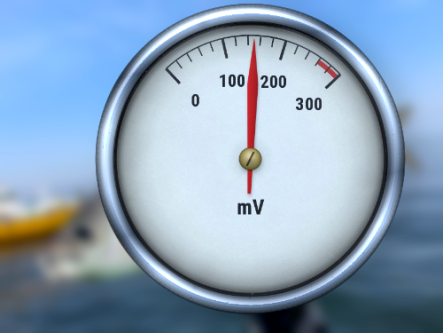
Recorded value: 150; mV
